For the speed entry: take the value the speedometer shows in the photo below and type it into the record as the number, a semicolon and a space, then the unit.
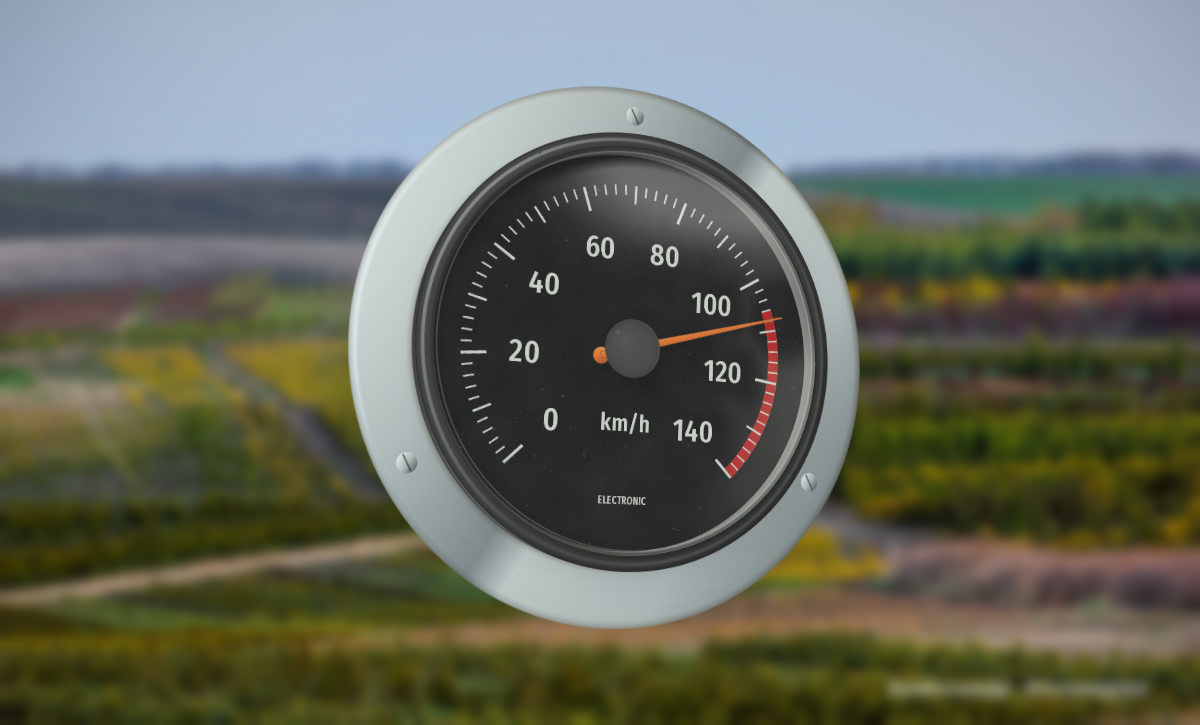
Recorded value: 108; km/h
